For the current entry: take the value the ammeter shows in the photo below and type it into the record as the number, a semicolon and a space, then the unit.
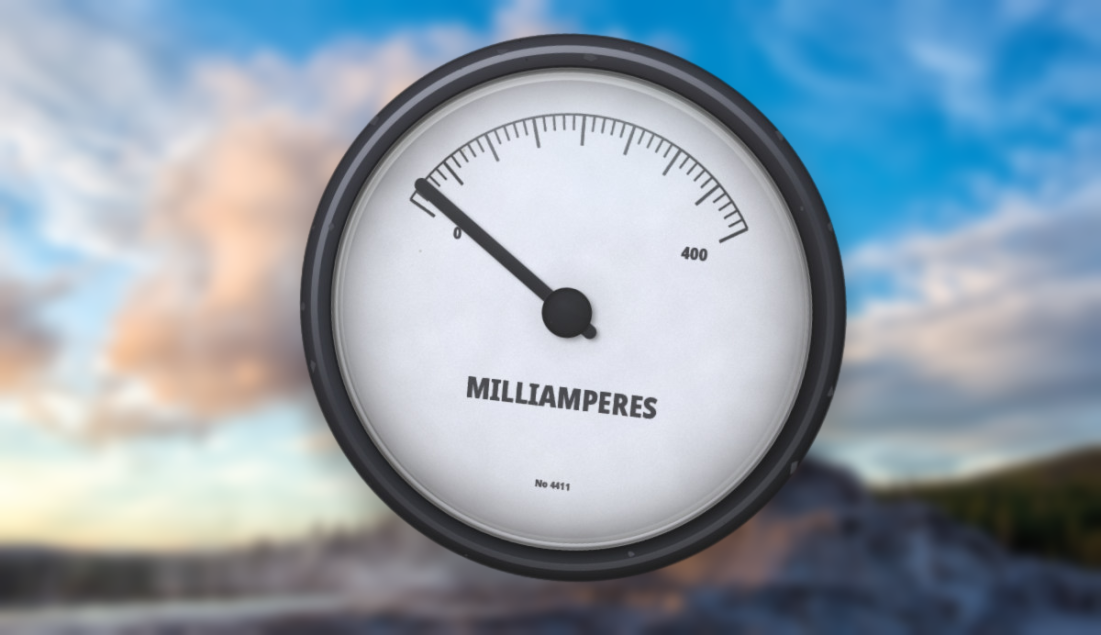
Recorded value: 20; mA
